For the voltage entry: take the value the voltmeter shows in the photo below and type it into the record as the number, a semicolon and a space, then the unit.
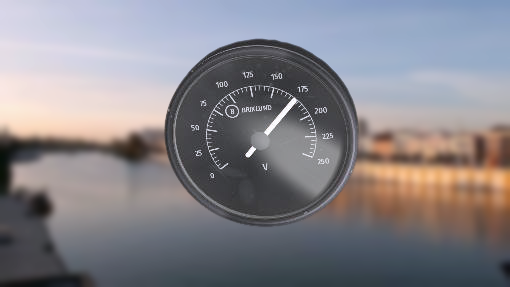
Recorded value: 175; V
